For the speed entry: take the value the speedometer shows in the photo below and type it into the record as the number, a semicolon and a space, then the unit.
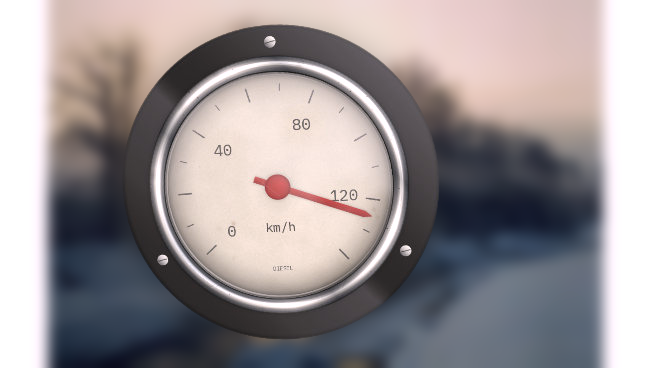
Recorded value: 125; km/h
